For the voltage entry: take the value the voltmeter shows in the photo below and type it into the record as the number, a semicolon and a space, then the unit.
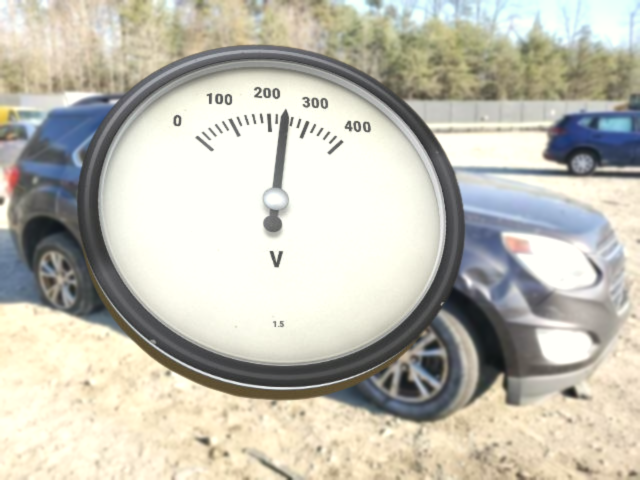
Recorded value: 240; V
